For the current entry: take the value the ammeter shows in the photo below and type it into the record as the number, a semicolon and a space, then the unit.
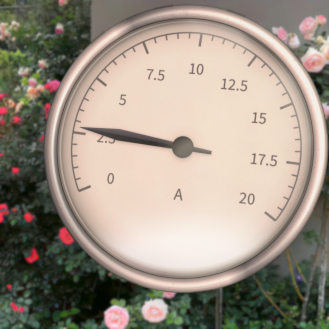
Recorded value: 2.75; A
